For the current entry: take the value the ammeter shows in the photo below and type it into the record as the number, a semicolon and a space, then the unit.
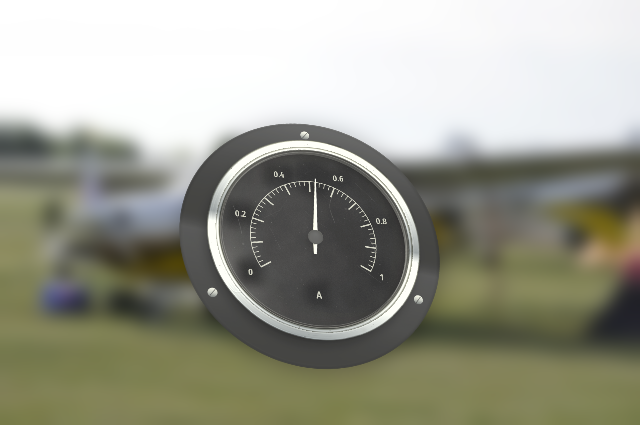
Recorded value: 0.52; A
